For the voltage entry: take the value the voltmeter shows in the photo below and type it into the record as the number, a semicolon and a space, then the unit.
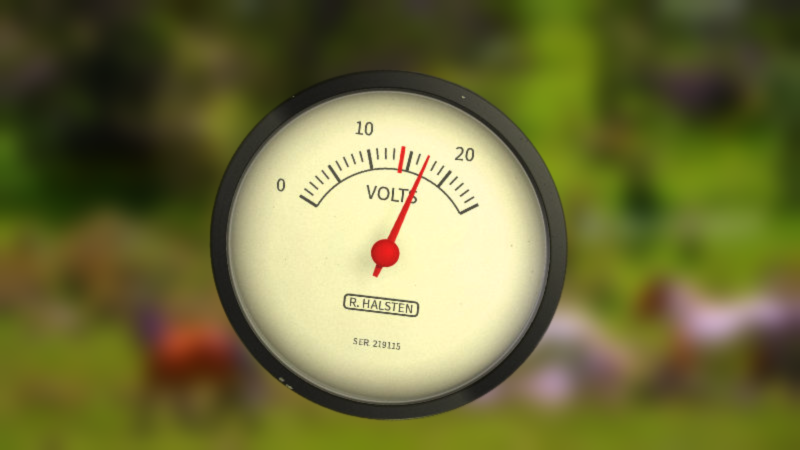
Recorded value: 17; V
